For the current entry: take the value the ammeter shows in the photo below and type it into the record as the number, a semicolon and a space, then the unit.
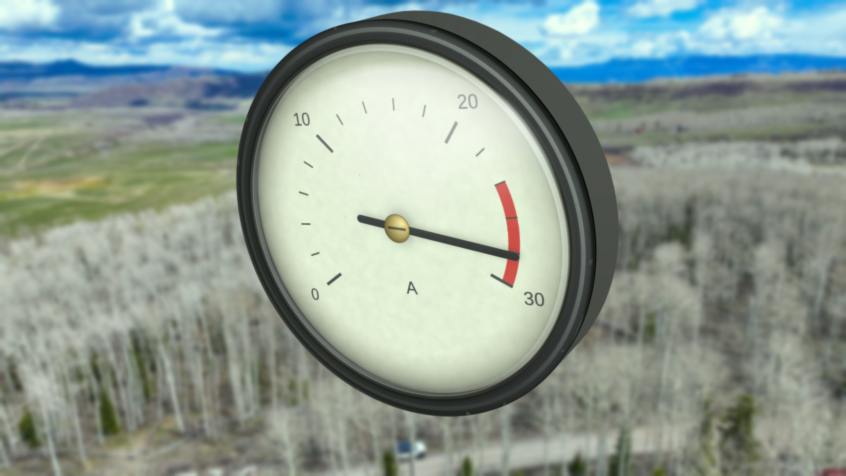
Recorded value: 28; A
